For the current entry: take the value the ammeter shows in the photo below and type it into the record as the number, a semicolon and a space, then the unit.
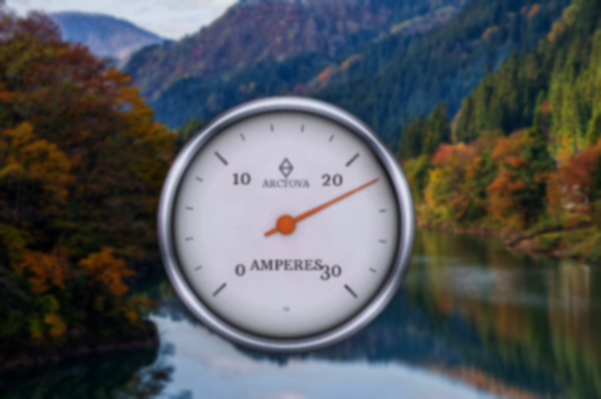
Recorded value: 22; A
